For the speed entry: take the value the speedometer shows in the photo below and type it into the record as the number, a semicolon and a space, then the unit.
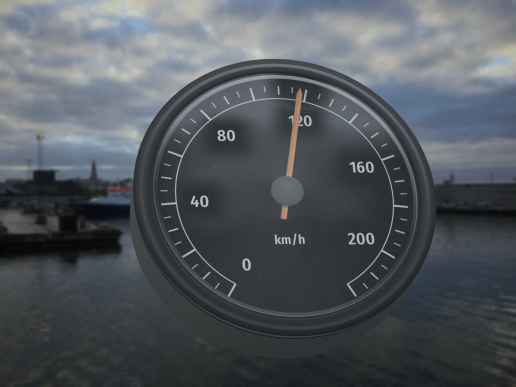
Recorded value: 117.5; km/h
